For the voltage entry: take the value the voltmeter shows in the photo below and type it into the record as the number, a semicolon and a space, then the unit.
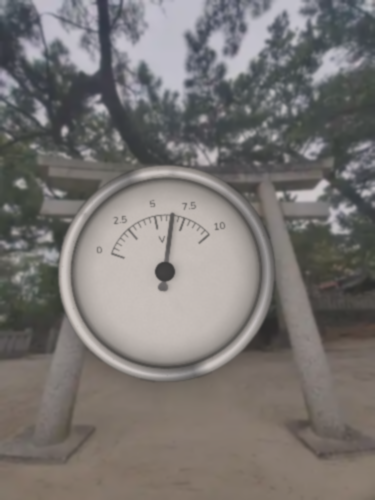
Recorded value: 6.5; V
